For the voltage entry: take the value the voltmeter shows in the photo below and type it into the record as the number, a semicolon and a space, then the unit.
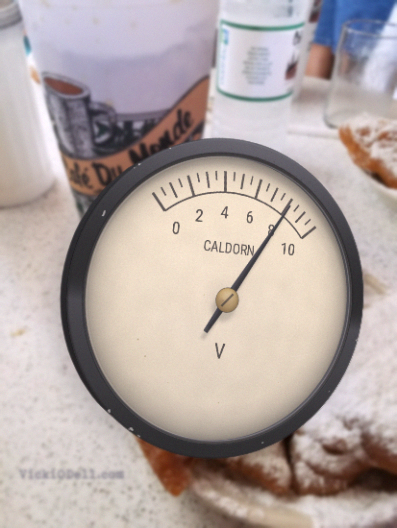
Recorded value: 8; V
